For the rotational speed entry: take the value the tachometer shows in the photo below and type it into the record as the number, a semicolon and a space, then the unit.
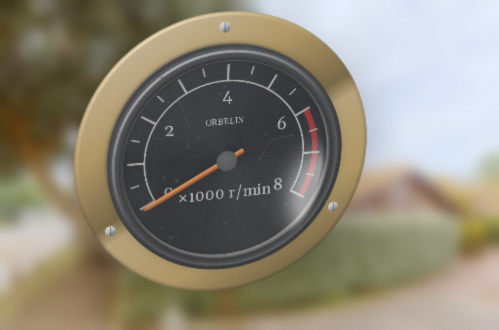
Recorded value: 0; rpm
